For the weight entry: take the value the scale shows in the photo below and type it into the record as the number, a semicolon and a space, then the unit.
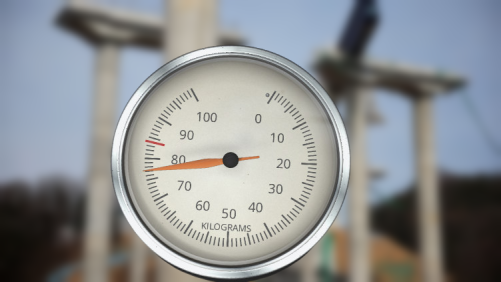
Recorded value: 77; kg
